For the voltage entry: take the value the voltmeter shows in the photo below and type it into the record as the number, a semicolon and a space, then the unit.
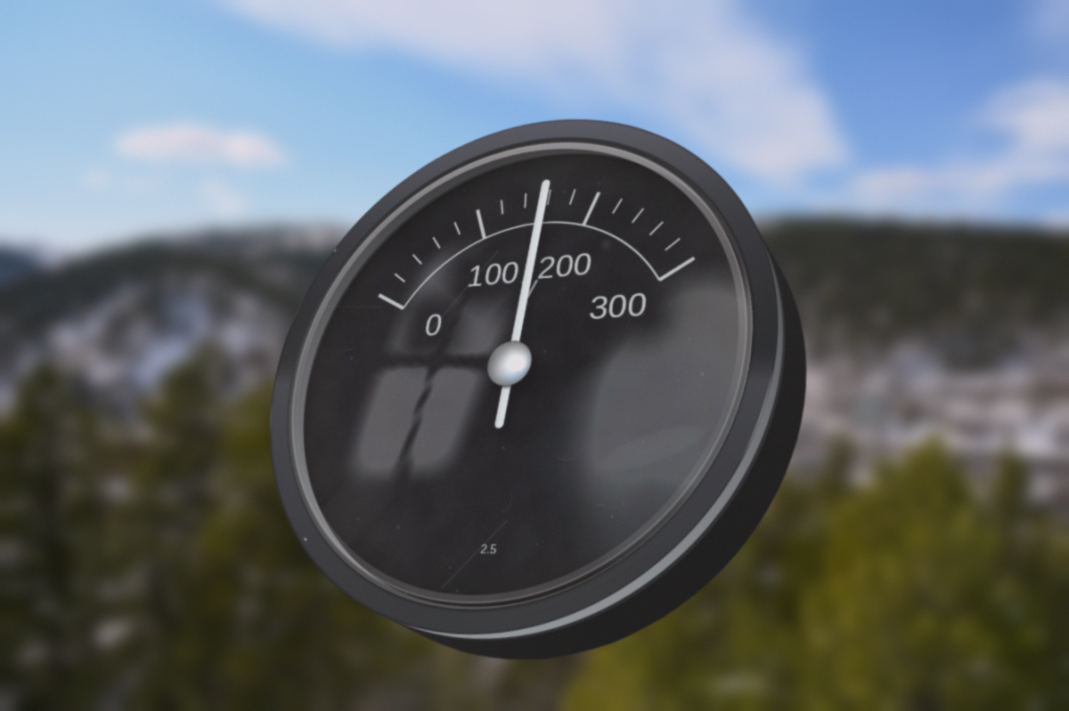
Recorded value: 160; V
